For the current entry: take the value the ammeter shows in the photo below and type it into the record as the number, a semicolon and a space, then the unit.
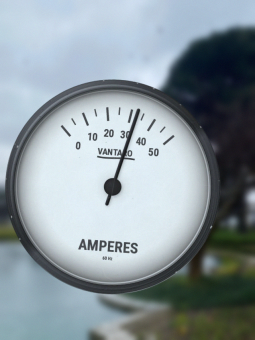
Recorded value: 32.5; A
